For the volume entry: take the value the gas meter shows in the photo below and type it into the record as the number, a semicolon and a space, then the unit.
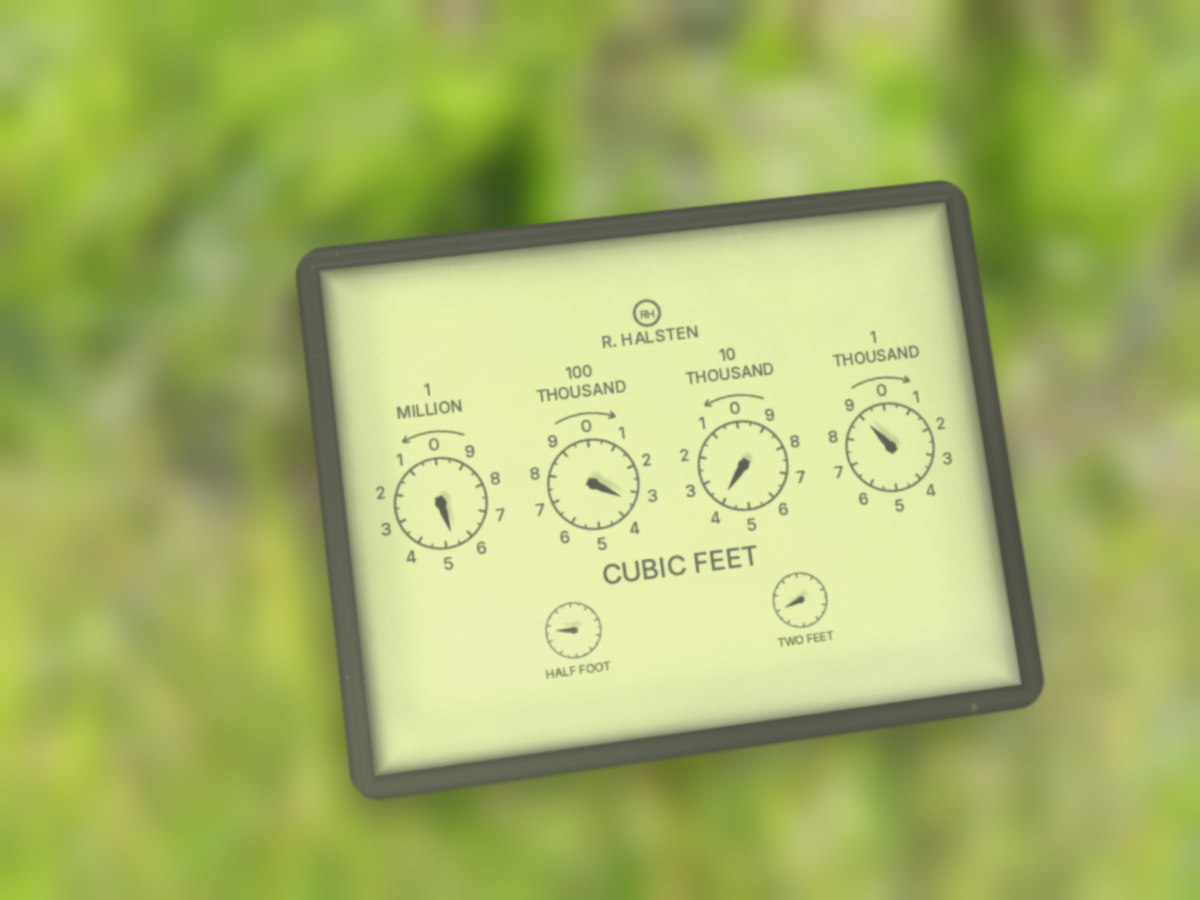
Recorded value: 533900; ft³
